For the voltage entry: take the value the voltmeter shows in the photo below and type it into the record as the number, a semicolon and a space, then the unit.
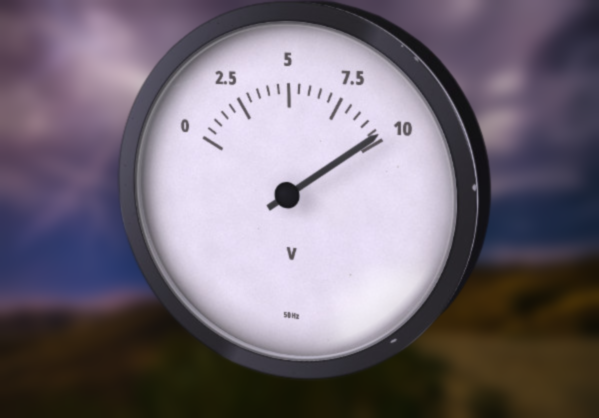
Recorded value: 9.75; V
